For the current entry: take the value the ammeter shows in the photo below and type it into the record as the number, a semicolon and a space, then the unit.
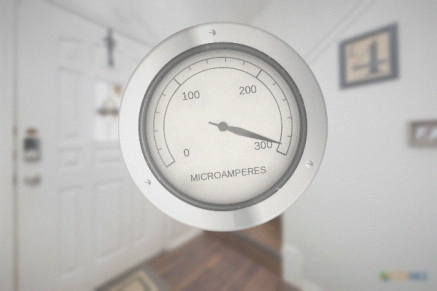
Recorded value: 290; µA
